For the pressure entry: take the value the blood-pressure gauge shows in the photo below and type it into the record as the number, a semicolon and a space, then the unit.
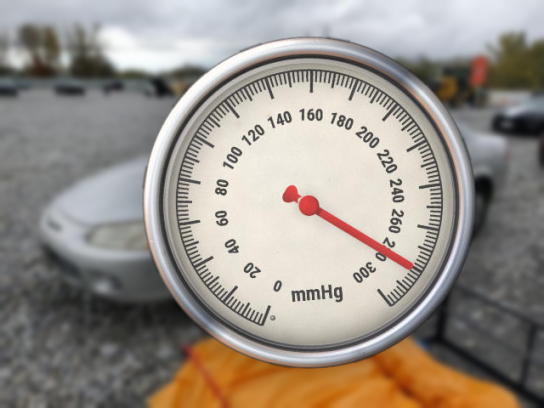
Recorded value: 280; mmHg
